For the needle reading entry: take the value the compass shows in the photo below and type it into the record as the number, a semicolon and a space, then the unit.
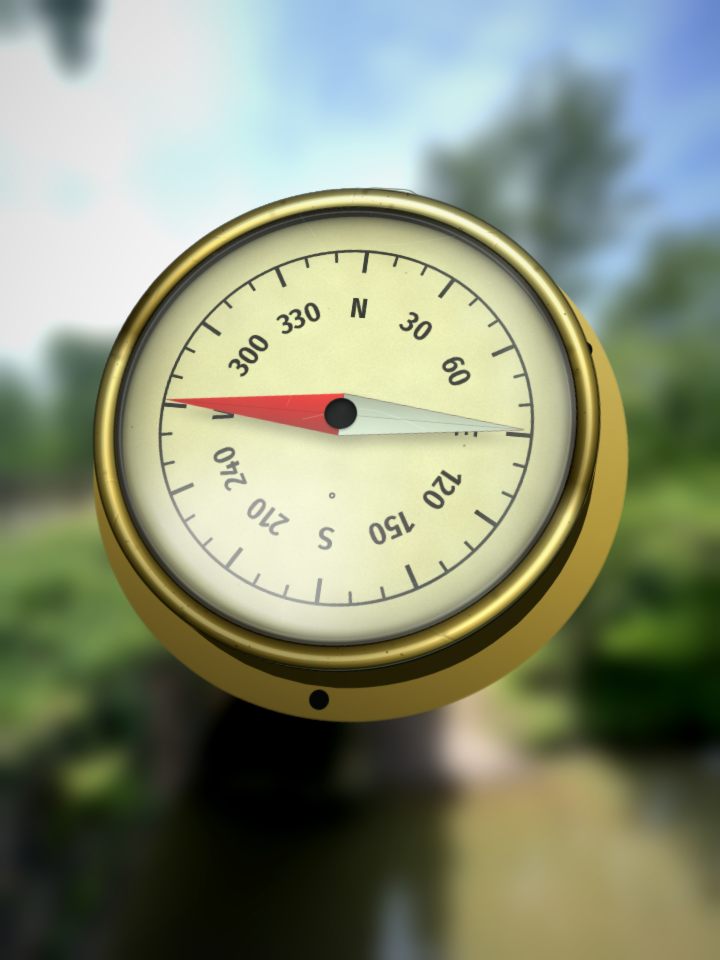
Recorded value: 270; °
